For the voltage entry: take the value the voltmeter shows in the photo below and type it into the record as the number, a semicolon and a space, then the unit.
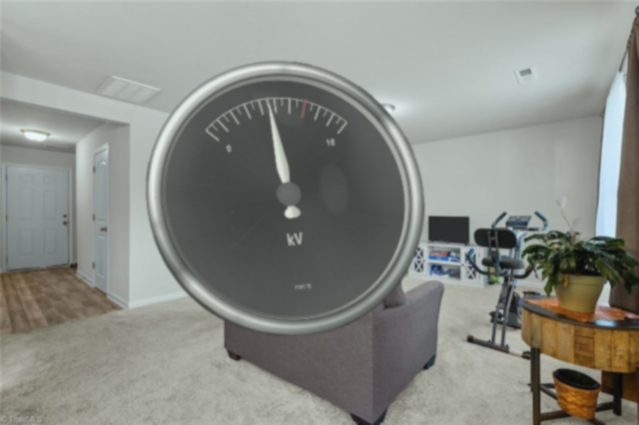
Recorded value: 4.5; kV
